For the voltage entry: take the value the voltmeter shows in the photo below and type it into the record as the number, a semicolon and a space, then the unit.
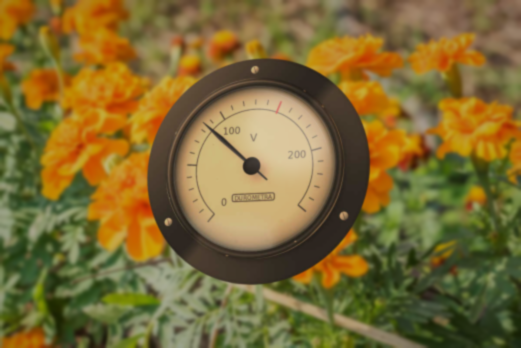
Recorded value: 85; V
